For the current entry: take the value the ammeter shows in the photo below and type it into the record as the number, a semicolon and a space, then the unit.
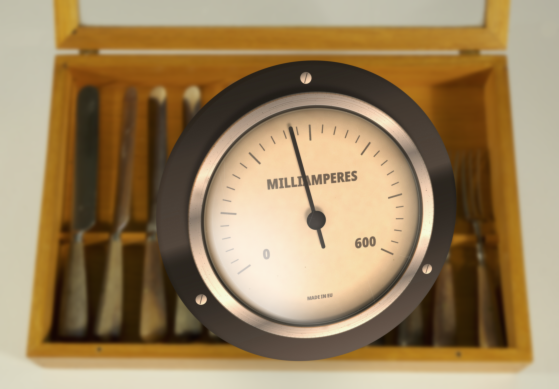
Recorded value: 270; mA
